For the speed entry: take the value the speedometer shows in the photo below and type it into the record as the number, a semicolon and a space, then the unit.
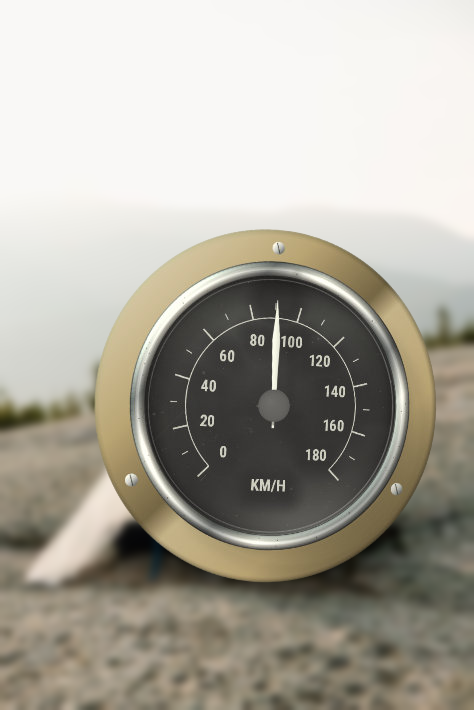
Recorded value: 90; km/h
